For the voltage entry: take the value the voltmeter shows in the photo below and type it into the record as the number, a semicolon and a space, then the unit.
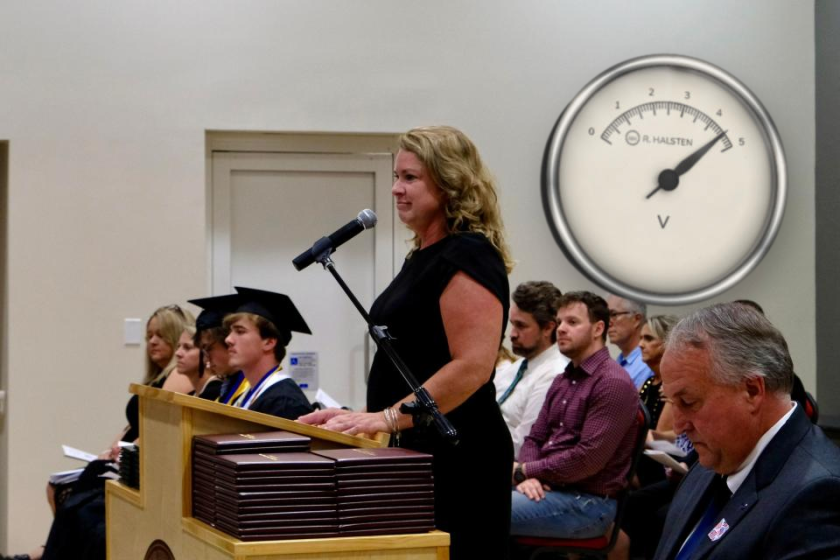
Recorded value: 4.5; V
